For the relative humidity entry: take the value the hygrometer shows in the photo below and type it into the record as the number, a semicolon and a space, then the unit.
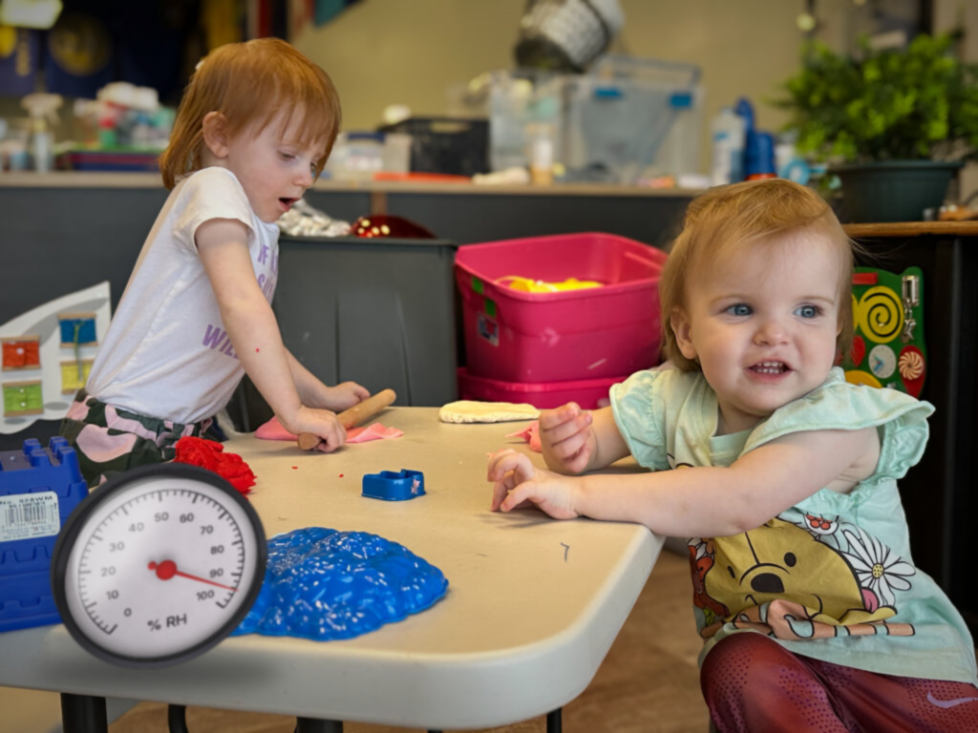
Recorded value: 94; %
